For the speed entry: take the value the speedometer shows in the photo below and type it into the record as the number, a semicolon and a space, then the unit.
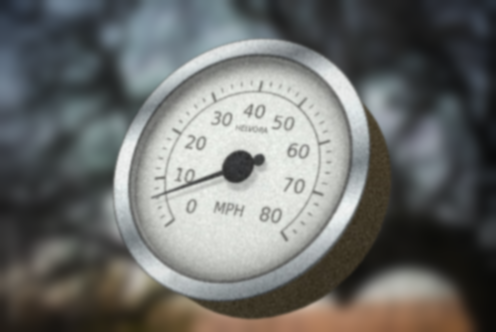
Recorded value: 6; mph
